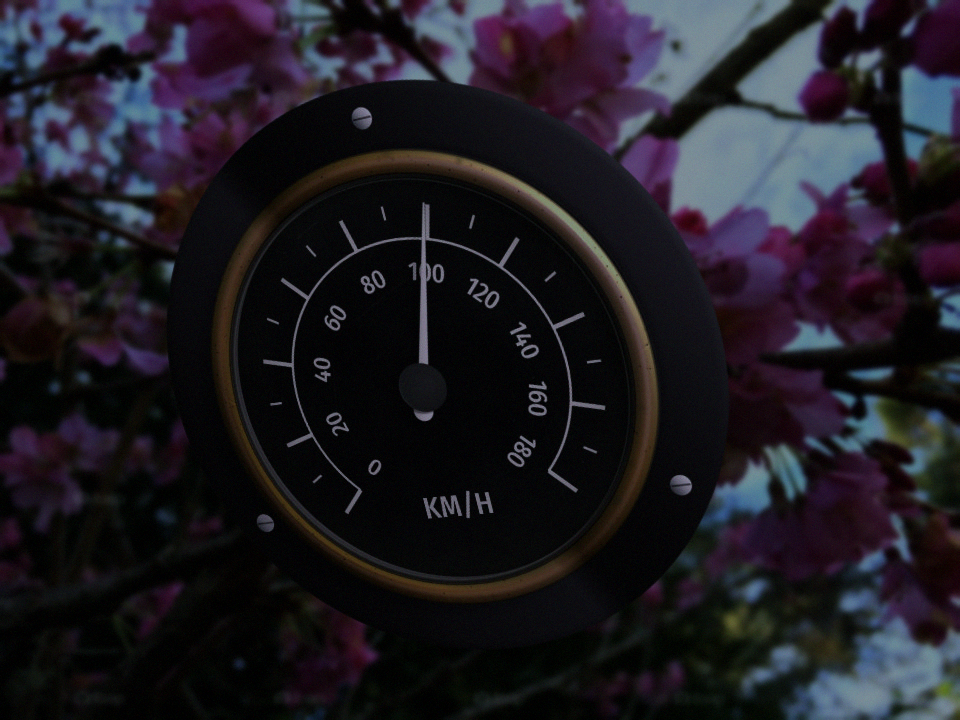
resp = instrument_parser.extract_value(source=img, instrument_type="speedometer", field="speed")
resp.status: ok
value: 100 km/h
